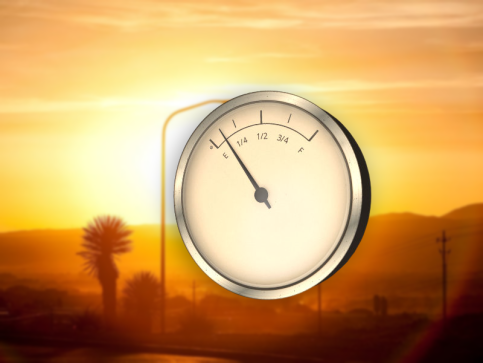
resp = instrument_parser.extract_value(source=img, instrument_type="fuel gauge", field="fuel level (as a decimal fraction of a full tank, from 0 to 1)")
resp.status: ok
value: 0.125
